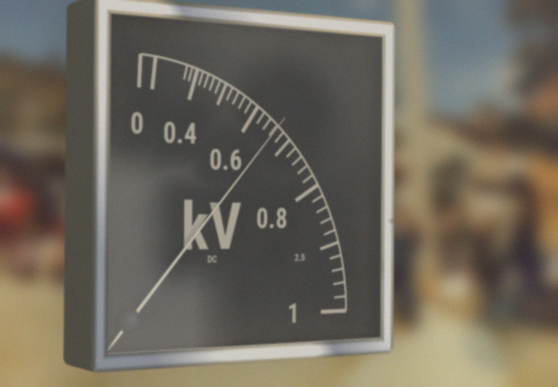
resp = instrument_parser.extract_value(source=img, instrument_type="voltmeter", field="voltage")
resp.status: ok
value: 0.66 kV
